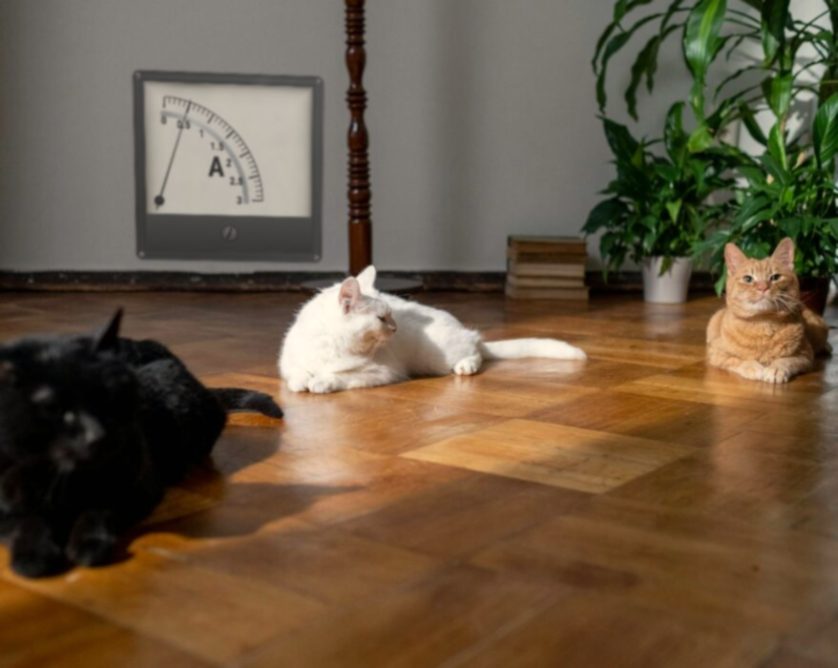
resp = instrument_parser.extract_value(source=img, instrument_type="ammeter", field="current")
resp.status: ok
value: 0.5 A
